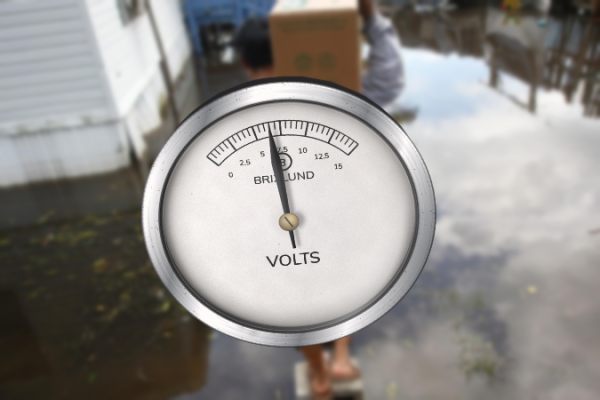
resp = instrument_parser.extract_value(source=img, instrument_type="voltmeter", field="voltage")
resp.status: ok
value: 6.5 V
